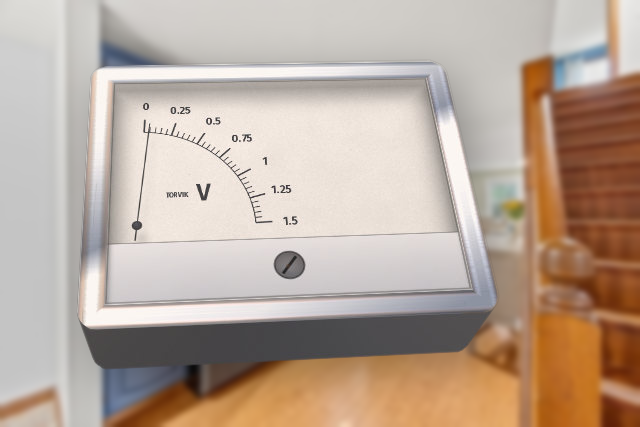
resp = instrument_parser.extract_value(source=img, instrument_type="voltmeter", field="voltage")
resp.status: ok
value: 0.05 V
